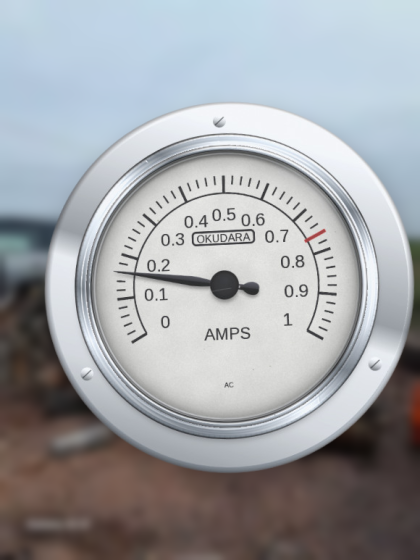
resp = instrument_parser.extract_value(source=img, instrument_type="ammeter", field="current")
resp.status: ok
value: 0.16 A
